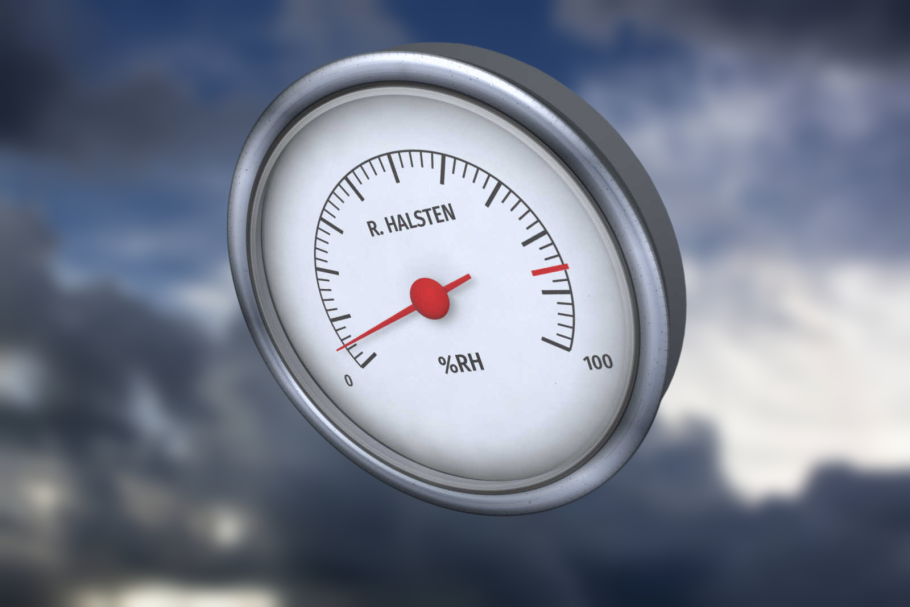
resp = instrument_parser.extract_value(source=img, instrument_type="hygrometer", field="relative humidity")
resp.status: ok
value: 5 %
